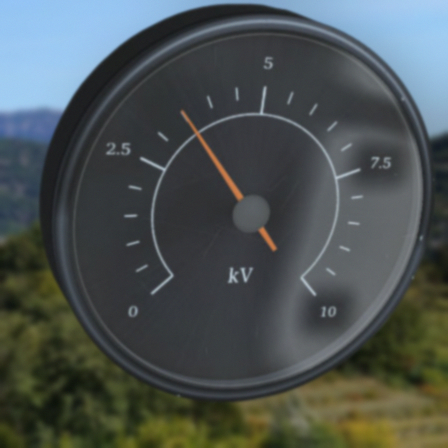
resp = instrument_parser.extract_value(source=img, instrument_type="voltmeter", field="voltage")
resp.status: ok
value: 3.5 kV
